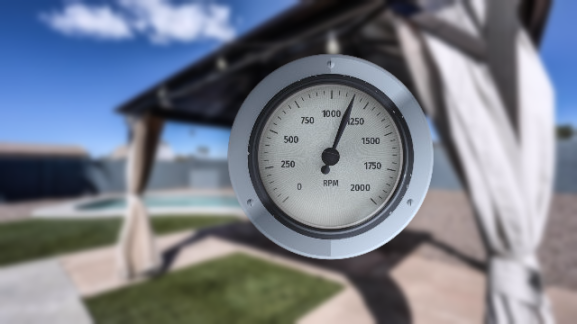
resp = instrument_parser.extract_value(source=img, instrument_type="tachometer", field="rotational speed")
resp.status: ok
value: 1150 rpm
